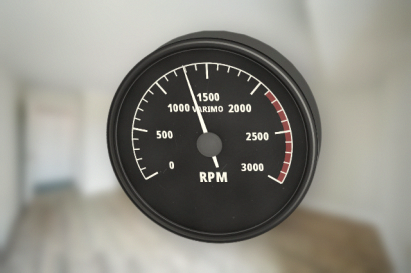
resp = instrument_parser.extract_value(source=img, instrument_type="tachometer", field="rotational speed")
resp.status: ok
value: 1300 rpm
